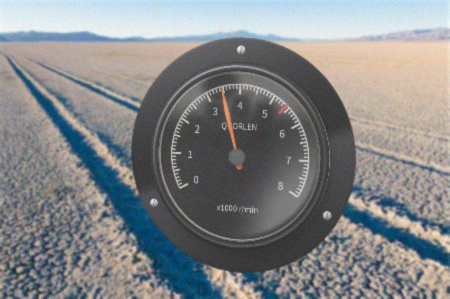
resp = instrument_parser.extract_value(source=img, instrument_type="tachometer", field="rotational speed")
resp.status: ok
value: 3500 rpm
